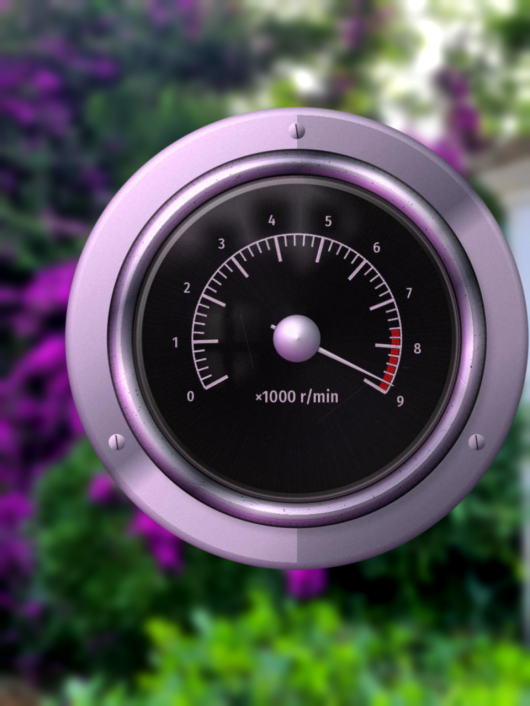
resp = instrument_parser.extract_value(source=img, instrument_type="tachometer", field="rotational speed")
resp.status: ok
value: 8800 rpm
